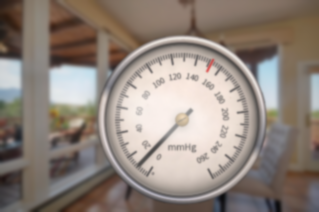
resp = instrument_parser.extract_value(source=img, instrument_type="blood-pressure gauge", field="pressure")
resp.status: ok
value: 10 mmHg
